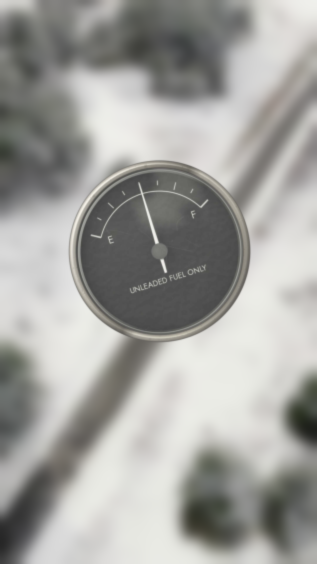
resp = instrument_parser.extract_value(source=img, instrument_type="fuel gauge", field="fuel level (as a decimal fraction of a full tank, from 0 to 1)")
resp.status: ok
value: 0.5
